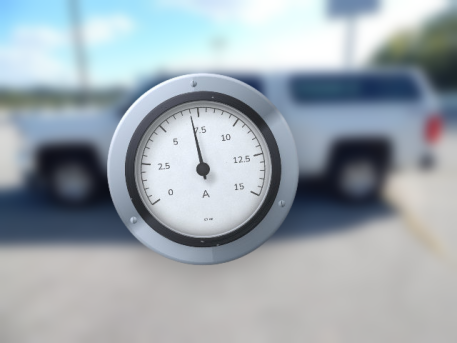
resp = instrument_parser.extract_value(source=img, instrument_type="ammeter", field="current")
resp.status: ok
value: 7 A
